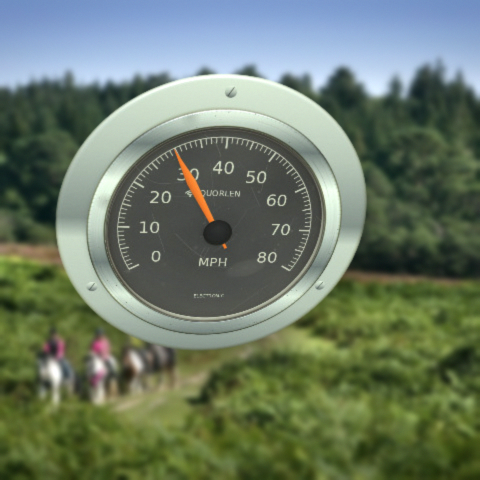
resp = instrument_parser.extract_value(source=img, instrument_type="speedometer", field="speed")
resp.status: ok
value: 30 mph
